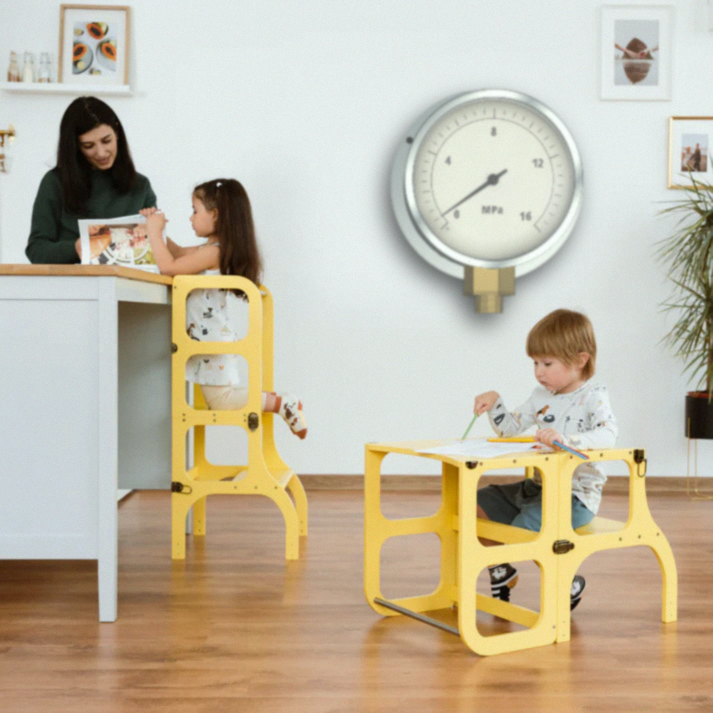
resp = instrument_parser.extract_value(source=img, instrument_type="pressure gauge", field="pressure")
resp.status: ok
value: 0.5 MPa
